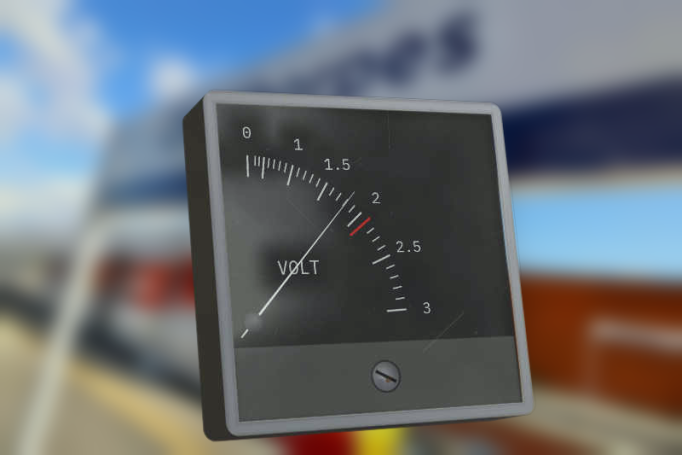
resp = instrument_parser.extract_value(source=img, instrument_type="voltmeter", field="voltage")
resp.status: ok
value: 1.8 V
